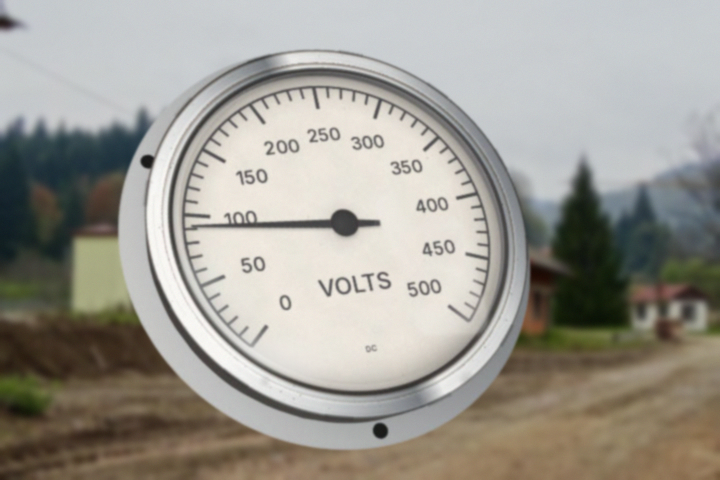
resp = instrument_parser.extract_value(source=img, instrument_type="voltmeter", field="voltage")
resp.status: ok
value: 90 V
